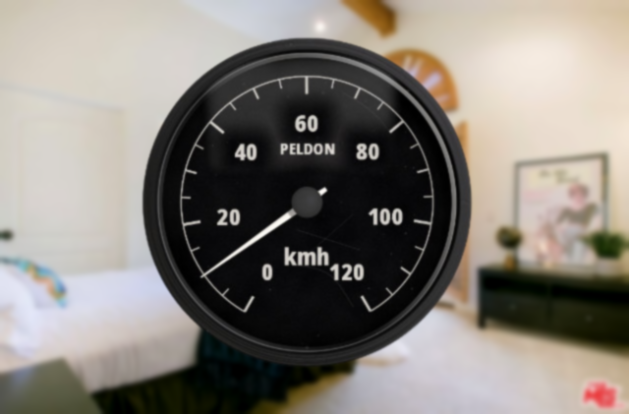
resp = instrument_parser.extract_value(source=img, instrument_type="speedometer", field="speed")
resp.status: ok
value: 10 km/h
